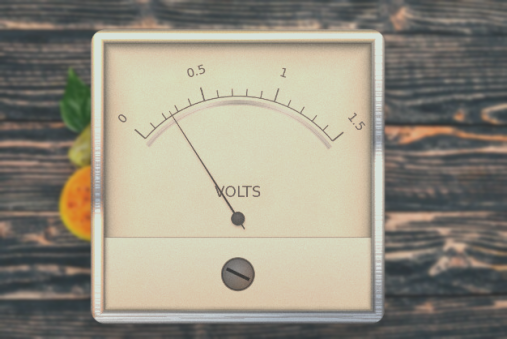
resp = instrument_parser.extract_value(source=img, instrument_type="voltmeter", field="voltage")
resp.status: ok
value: 0.25 V
